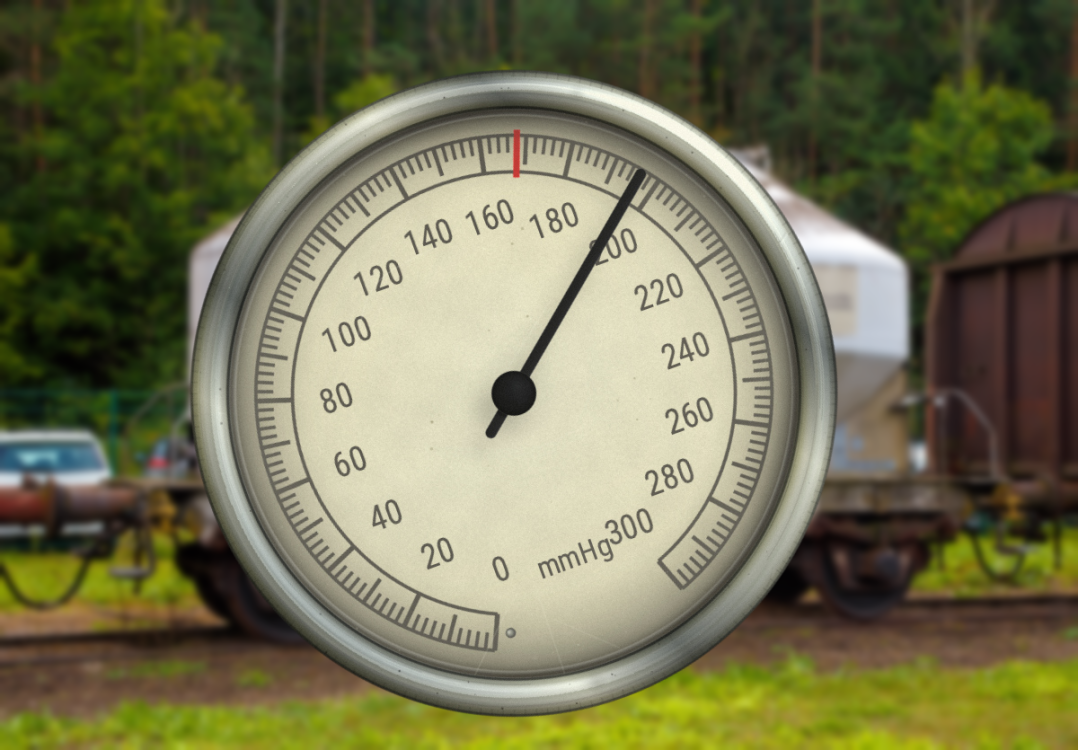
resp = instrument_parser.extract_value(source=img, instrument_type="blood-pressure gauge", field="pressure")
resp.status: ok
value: 196 mmHg
